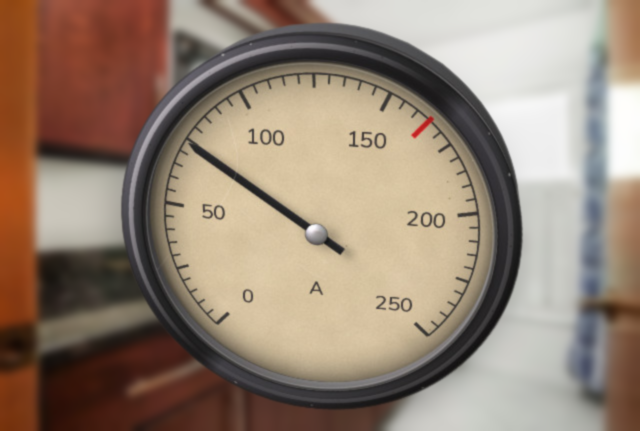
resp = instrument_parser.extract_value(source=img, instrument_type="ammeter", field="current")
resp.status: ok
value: 75 A
